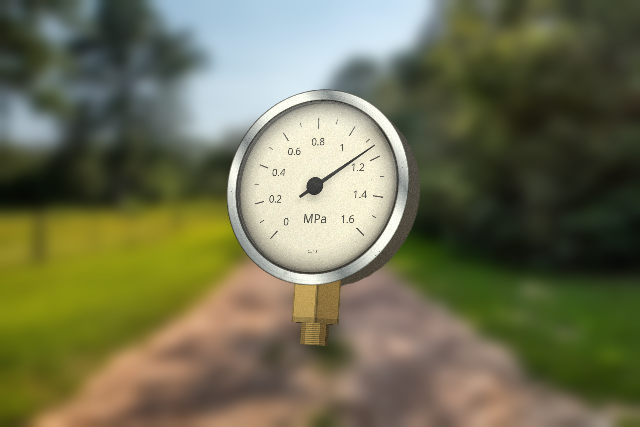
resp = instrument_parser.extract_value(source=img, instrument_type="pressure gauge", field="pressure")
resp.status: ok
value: 1.15 MPa
